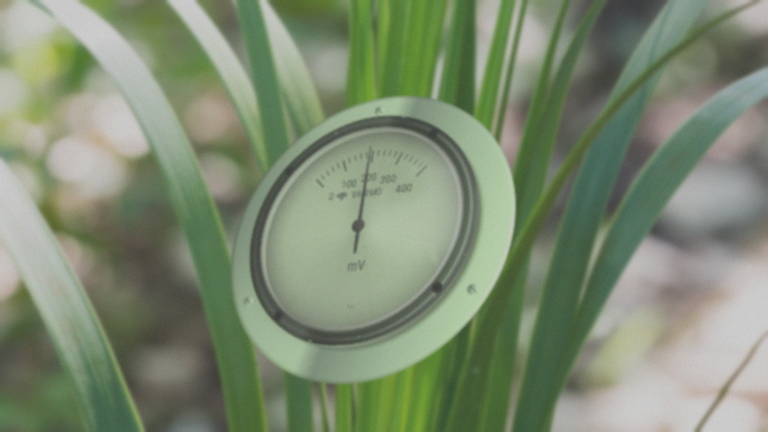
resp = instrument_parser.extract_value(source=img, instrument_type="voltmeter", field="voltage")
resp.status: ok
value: 200 mV
